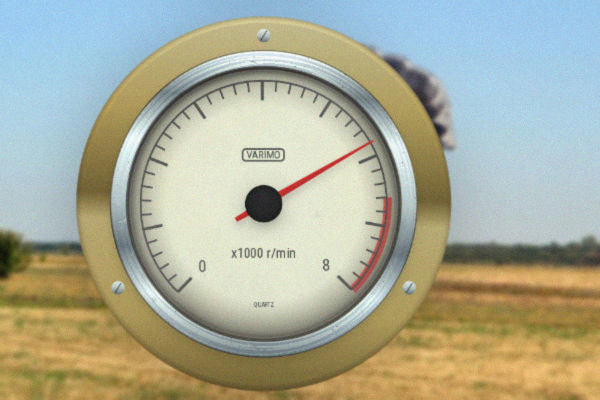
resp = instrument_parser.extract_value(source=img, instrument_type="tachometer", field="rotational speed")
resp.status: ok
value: 5800 rpm
